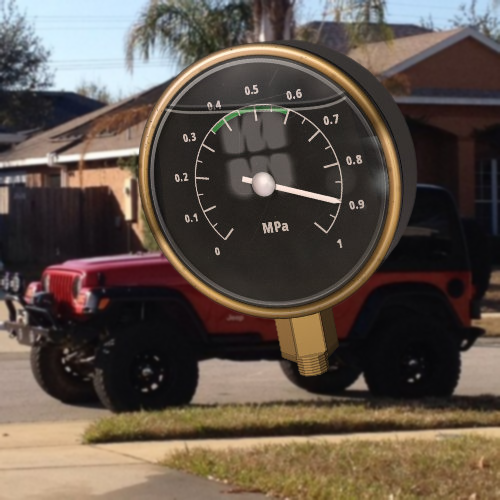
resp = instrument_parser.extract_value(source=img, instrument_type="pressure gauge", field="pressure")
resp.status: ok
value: 0.9 MPa
